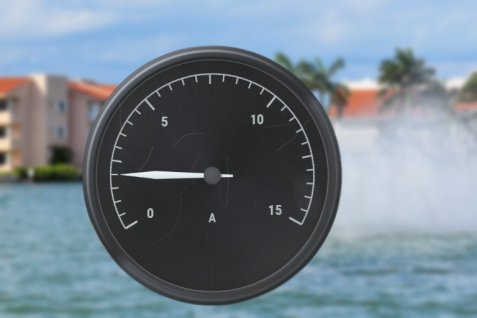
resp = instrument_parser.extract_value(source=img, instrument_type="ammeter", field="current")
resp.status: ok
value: 2 A
